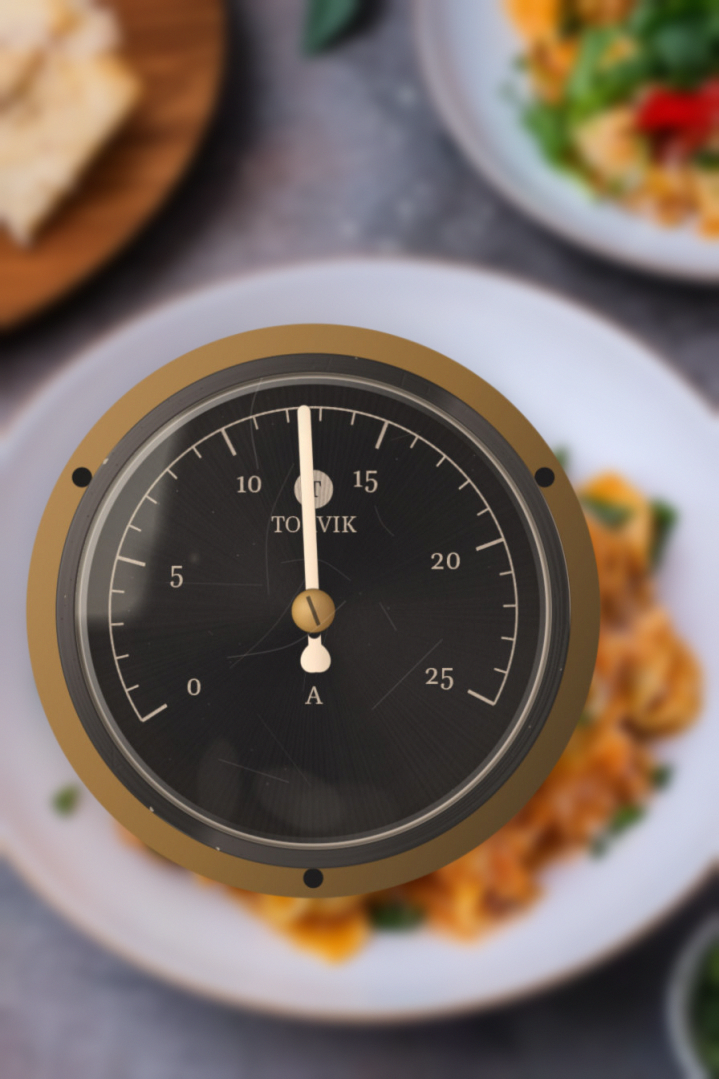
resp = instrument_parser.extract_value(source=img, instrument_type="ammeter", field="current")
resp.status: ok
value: 12.5 A
